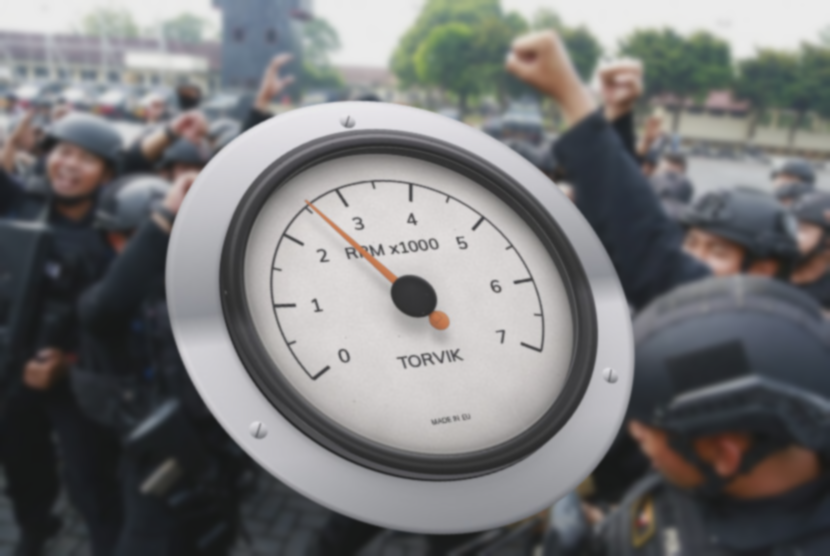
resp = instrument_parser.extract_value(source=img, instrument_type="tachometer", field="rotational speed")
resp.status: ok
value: 2500 rpm
